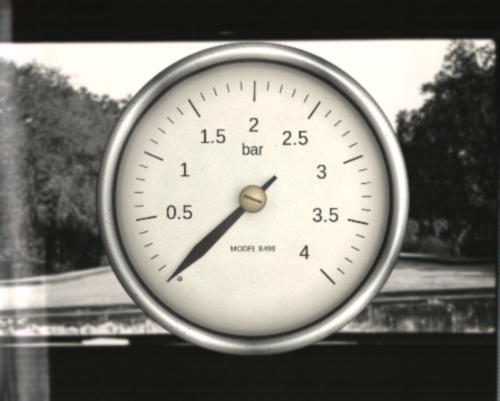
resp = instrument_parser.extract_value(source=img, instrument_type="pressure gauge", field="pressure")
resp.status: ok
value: 0 bar
